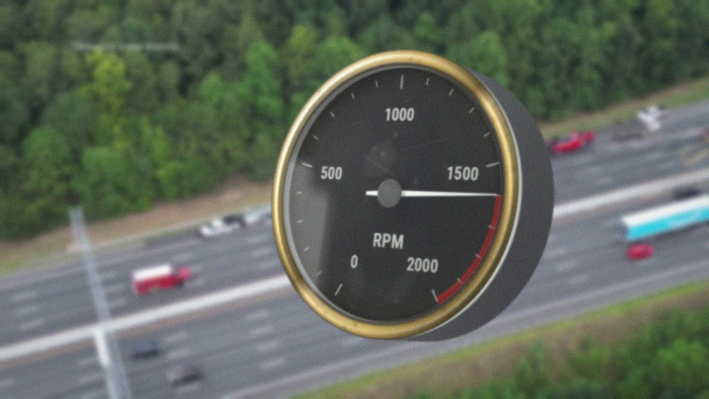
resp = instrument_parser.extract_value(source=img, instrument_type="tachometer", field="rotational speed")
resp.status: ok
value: 1600 rpm
